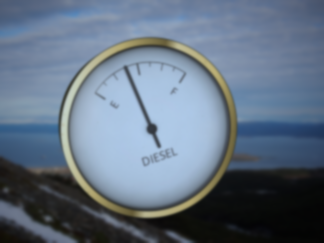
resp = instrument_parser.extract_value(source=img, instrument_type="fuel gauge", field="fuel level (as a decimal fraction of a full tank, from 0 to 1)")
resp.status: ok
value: 0.375
